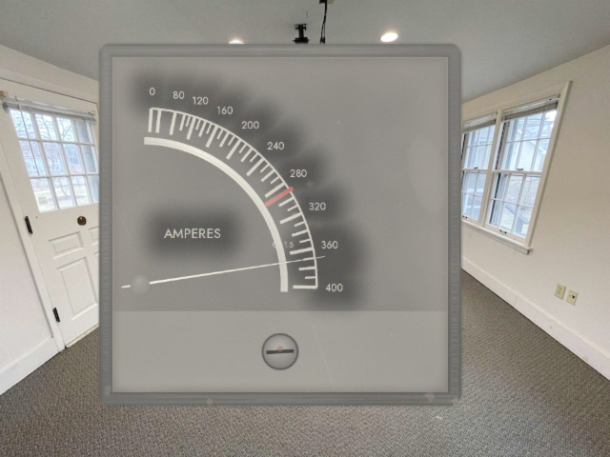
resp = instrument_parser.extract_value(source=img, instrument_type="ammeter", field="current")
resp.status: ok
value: 370 A
